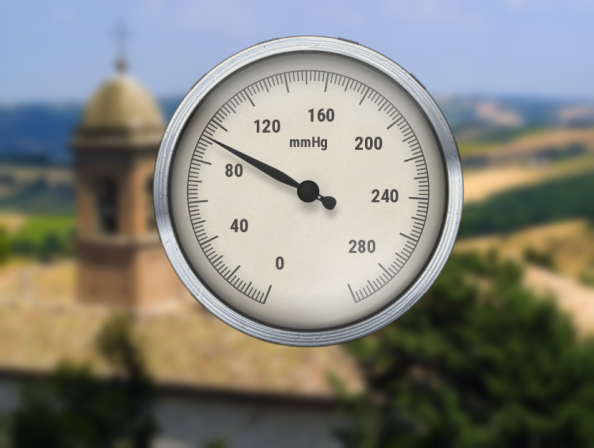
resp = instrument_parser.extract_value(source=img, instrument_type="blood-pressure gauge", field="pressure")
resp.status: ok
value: 92 mmHg
